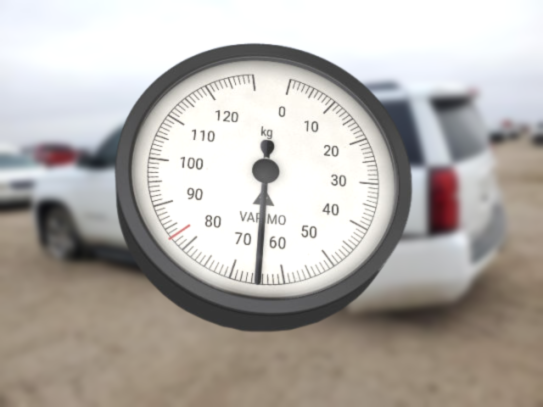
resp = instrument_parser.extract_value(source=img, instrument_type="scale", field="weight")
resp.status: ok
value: 65 kg
